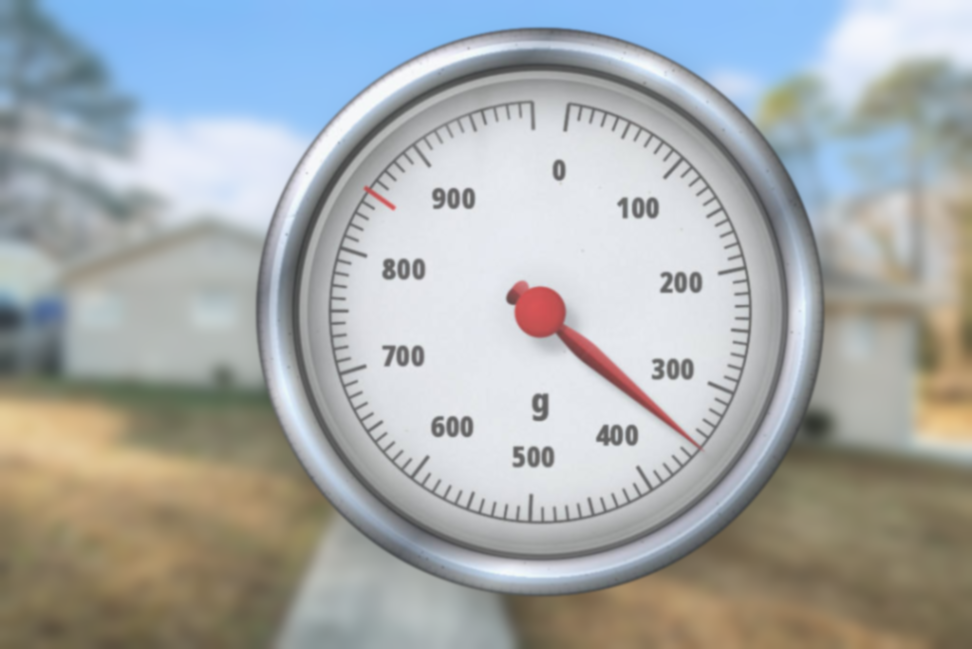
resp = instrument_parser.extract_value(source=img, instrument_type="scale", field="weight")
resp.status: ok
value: 350 g
